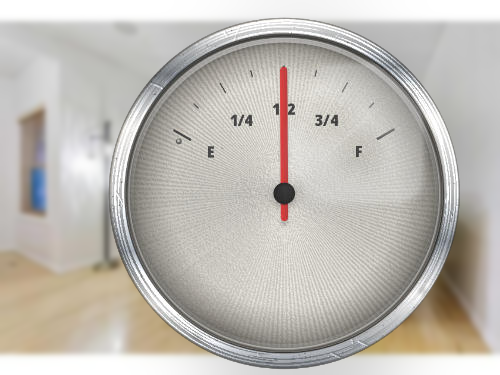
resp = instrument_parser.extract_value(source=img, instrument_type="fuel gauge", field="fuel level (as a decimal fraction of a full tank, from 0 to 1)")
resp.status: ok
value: 0.5
